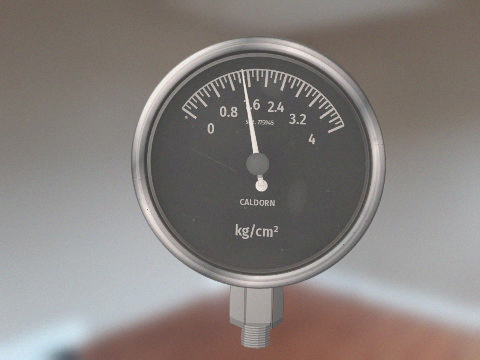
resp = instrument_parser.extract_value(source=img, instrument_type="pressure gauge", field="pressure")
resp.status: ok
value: 1.5 kg/cm²
